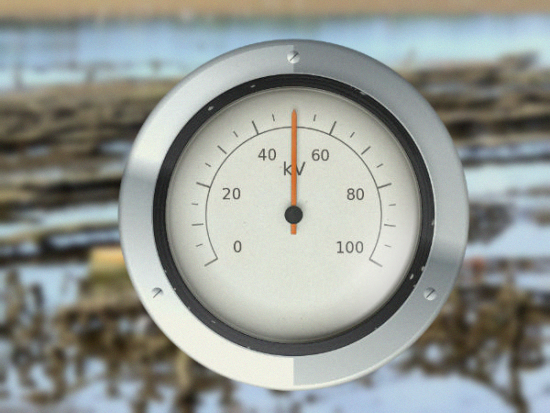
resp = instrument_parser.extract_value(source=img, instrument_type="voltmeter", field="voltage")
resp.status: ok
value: 50 kV
